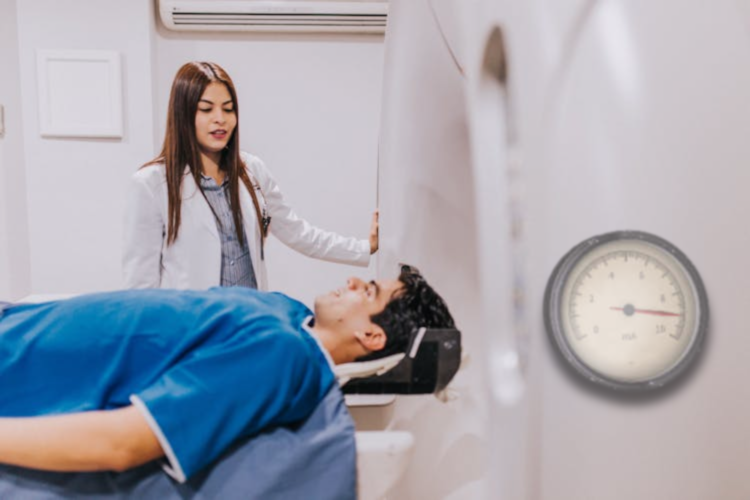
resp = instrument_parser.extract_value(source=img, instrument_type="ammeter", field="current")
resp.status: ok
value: 9 mA
